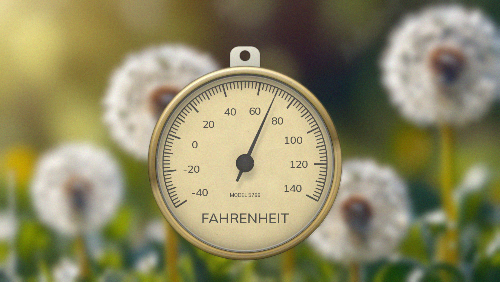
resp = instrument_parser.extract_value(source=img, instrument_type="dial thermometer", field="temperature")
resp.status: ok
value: 70 °F
